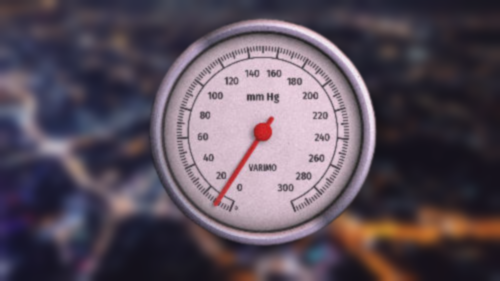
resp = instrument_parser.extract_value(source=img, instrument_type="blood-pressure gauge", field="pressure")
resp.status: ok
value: 10 mmHg
